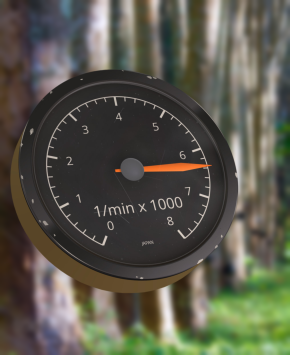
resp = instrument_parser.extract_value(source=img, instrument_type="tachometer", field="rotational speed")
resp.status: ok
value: 6400 rpm
